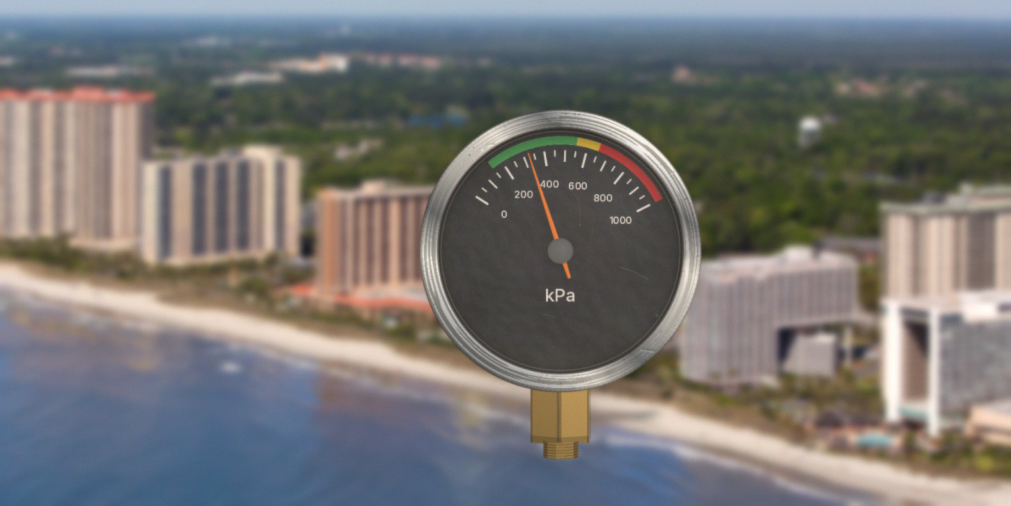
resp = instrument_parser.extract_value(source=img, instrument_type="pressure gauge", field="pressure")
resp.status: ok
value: 325 kPa
